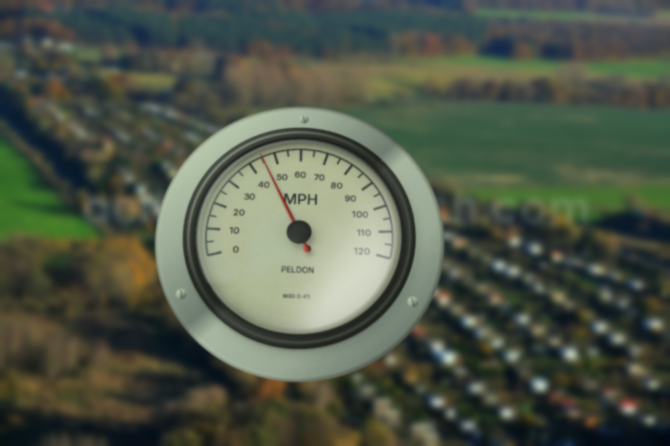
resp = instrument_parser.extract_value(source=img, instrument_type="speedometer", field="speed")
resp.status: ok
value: 45 mph
